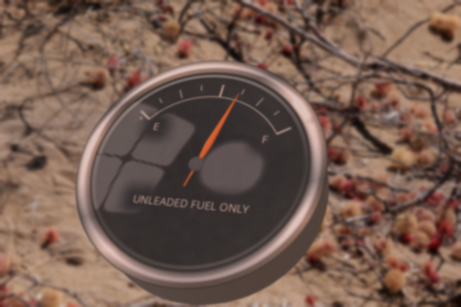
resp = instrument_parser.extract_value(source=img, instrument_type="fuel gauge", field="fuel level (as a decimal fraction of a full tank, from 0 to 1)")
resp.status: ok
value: 0.625
